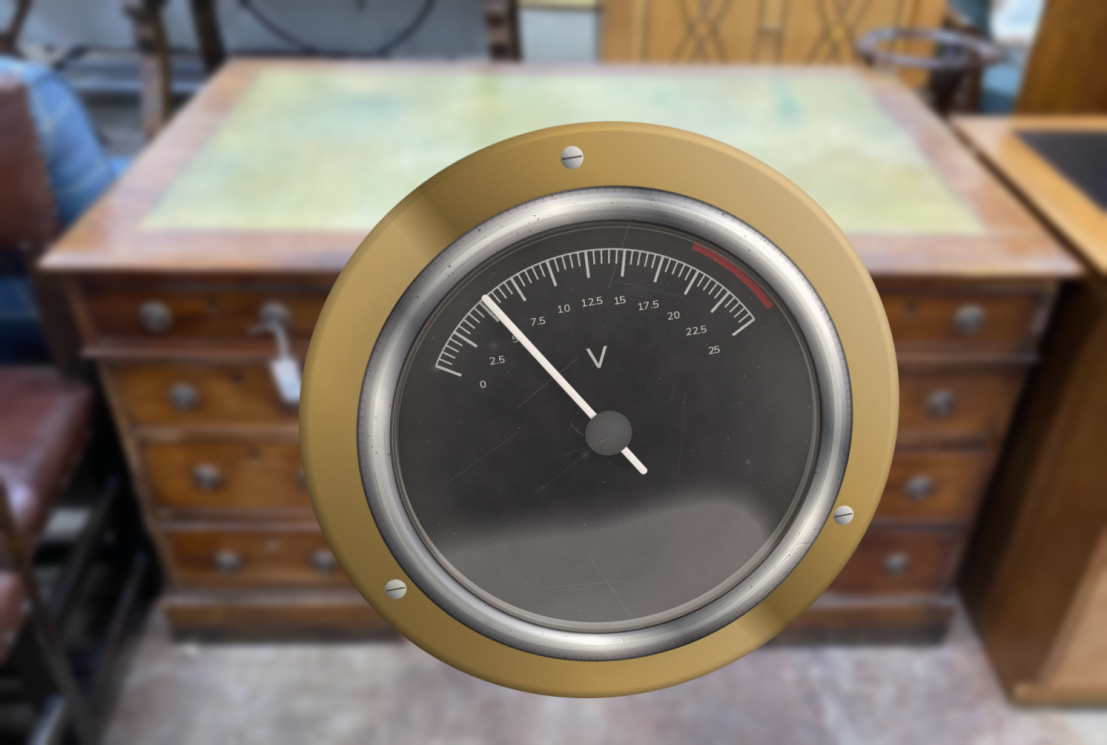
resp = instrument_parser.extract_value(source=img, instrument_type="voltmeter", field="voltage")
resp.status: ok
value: 5.5 V
